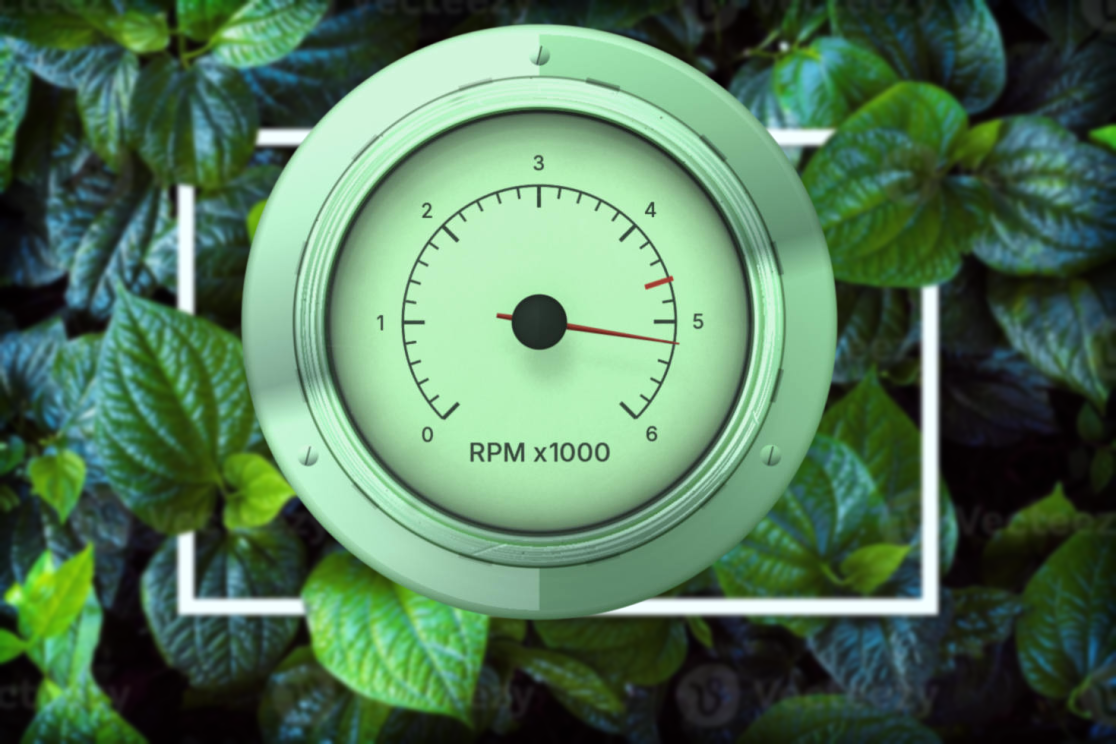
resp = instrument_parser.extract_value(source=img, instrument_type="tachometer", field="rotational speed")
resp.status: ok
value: 5200 rpm
